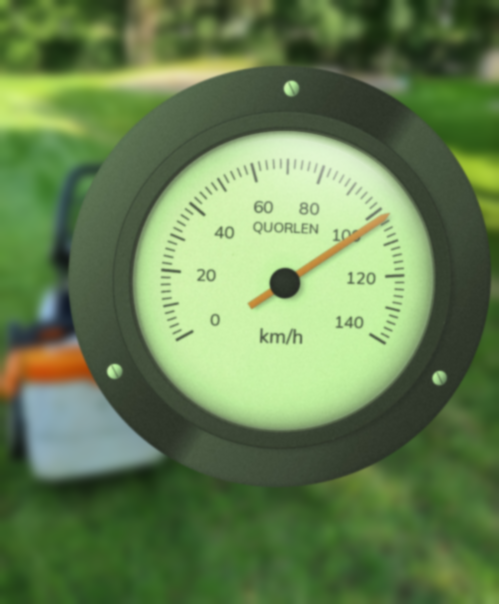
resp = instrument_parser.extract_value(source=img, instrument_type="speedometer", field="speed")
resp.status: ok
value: 102 km/h
